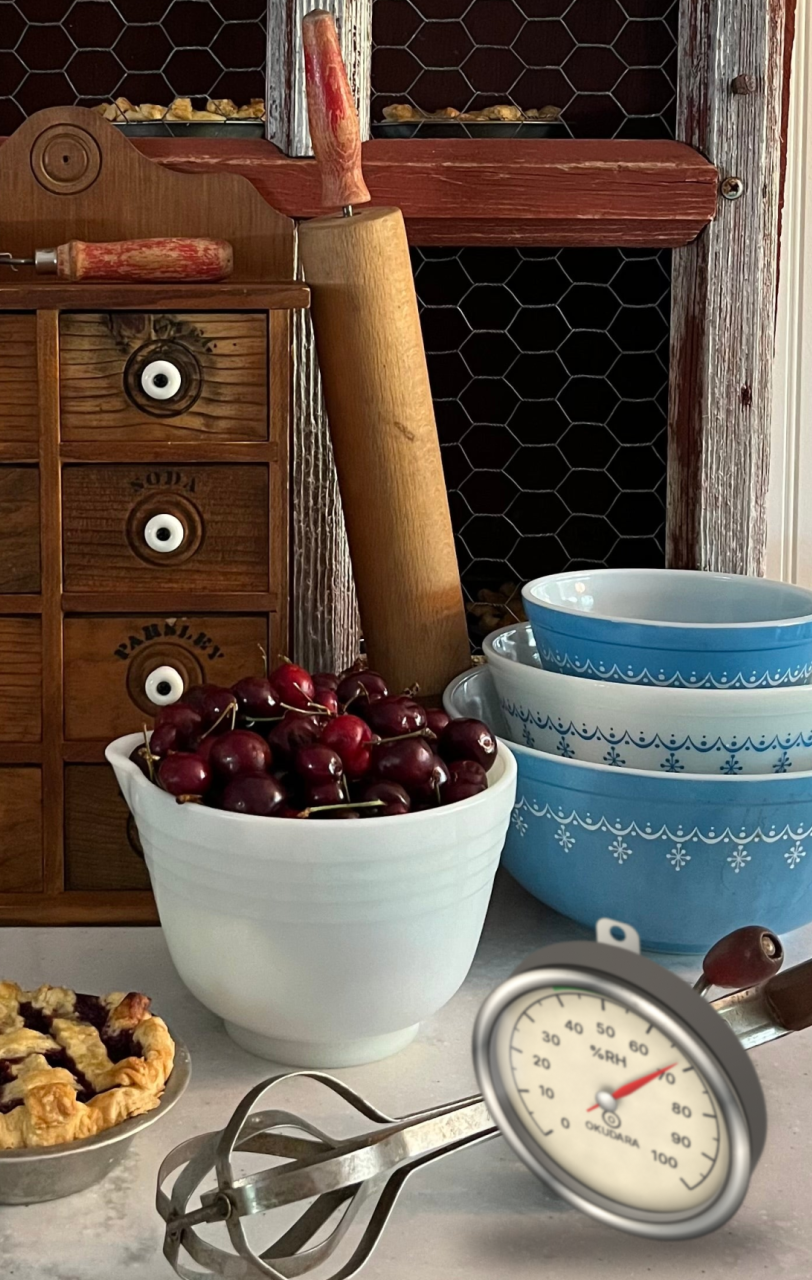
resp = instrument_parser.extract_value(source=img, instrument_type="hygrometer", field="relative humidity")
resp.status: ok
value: 67.5 %
